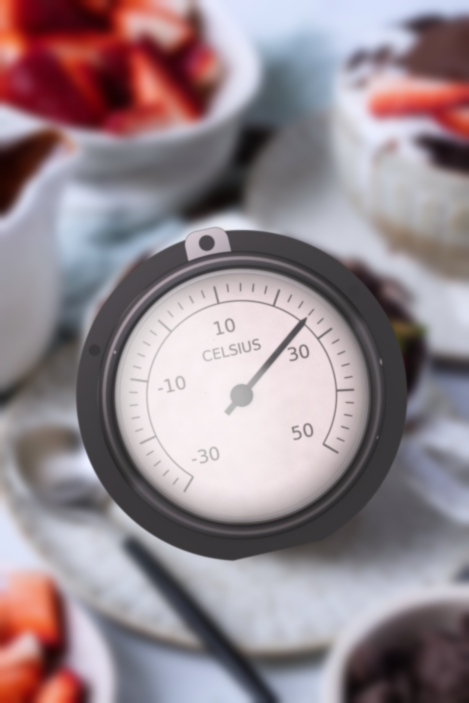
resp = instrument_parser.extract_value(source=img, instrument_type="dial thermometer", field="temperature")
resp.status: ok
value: 26 °C
